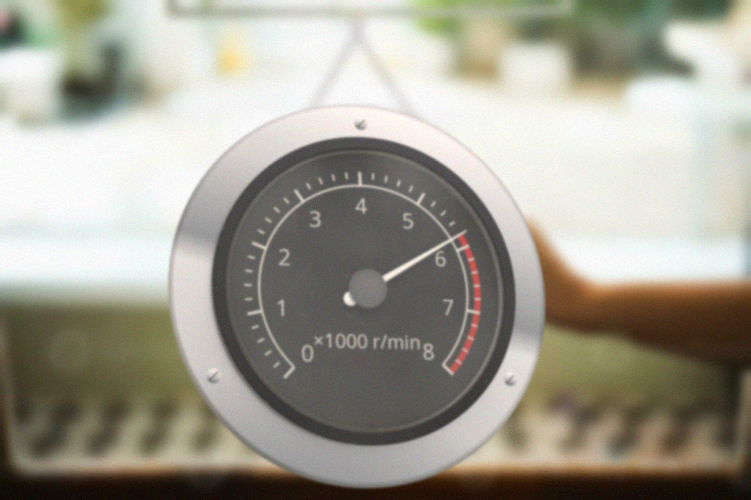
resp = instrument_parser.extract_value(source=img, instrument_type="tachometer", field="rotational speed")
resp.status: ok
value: 5800 rpm
